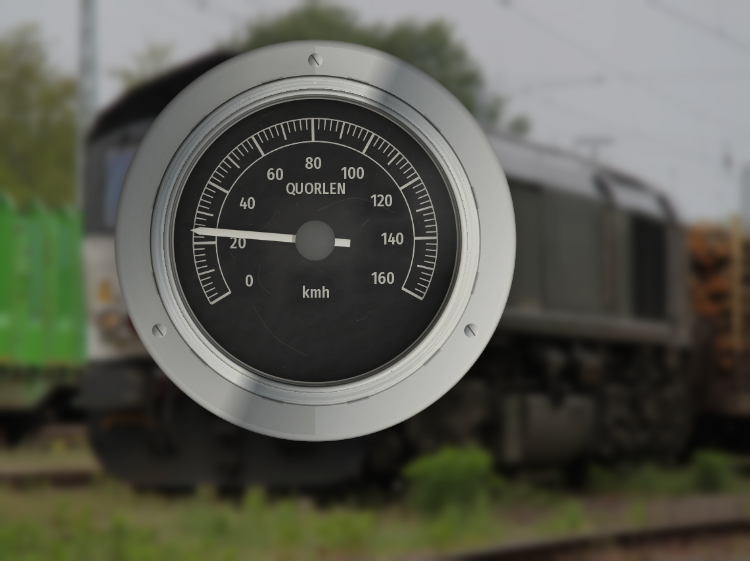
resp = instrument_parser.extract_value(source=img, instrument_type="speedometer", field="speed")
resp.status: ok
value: 24 km/h
